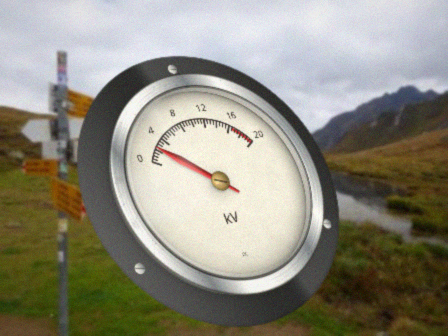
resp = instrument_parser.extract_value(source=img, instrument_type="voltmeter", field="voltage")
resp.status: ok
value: 2 kV
